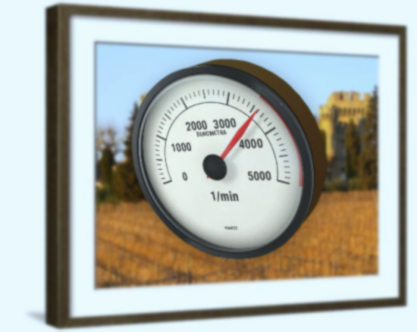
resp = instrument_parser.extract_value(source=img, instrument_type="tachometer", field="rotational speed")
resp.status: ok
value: 3600 rpm
